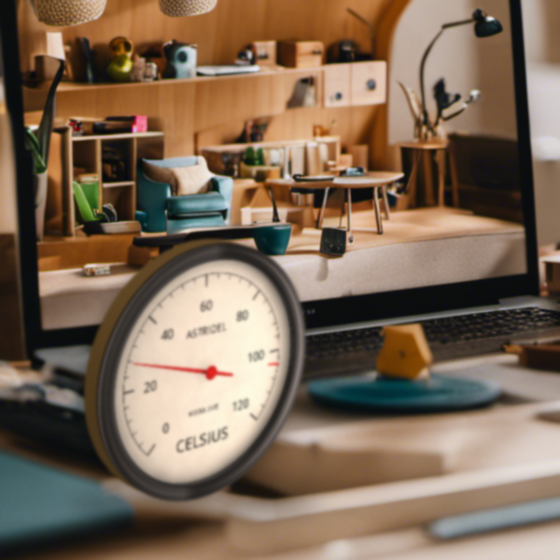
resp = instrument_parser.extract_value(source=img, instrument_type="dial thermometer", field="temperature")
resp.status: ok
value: 28 °C
